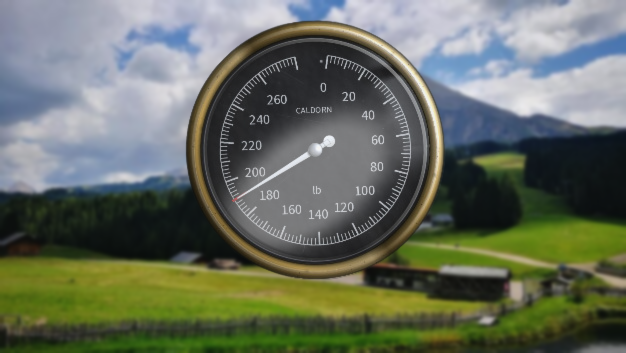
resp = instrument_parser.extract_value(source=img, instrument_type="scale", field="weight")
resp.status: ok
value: 190 lb
